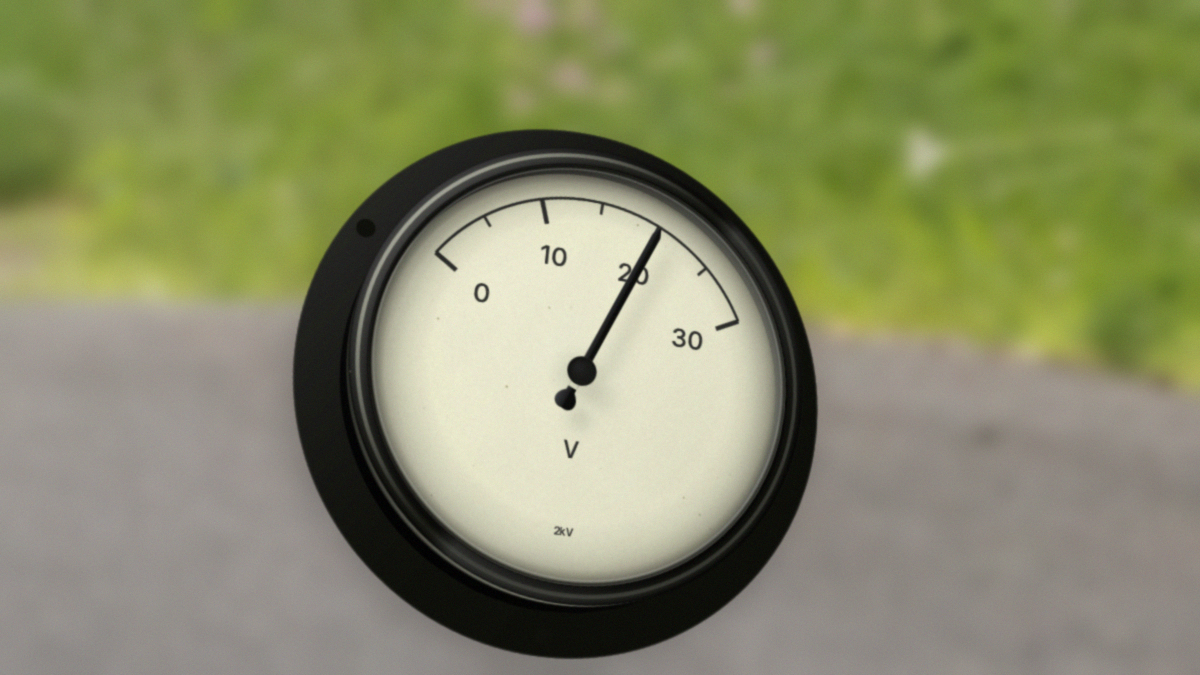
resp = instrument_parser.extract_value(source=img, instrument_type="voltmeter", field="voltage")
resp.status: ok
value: 20 V
